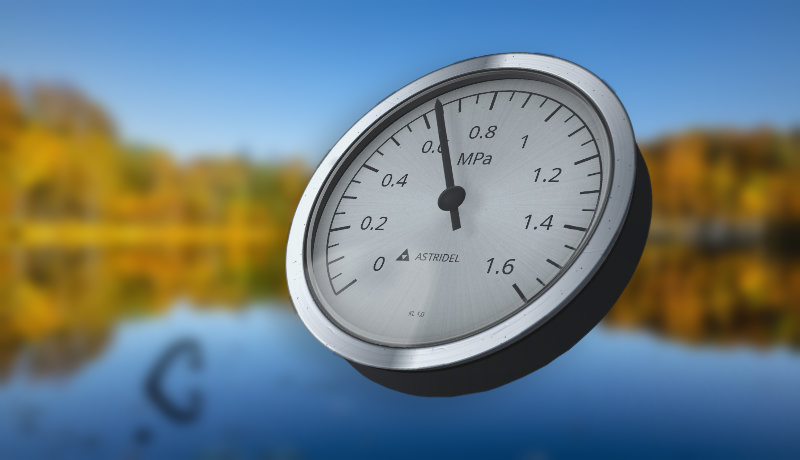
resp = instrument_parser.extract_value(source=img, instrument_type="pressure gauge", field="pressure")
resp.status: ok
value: 0.65 MPa
